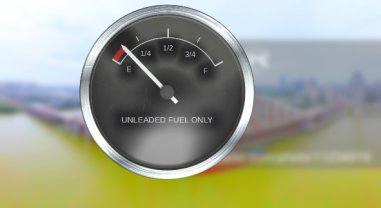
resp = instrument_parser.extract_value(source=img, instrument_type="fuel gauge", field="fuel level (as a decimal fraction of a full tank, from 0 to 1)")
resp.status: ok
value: 0.125
